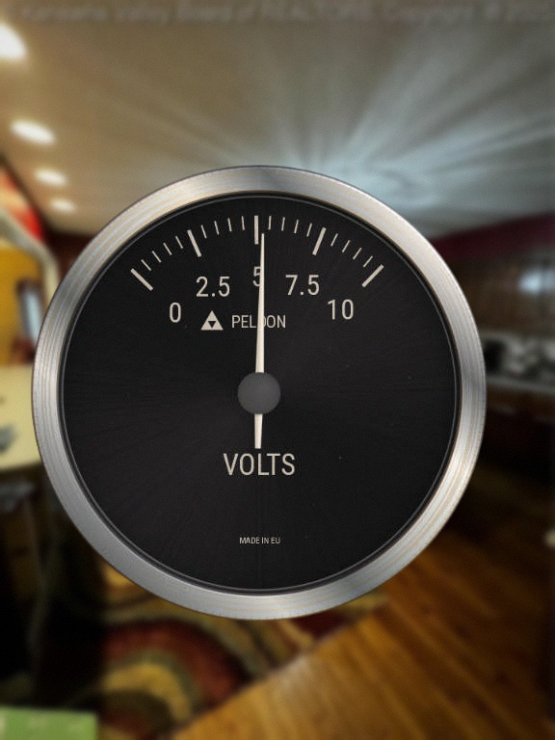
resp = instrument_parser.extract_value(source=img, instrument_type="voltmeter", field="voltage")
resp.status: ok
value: 5.25 V
